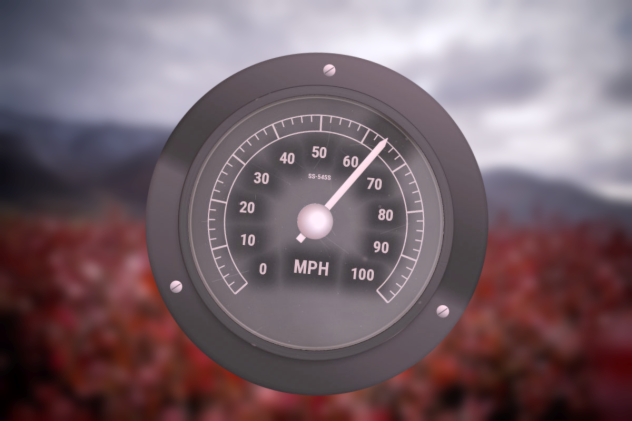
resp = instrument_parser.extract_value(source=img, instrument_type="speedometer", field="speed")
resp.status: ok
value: 64 mph
